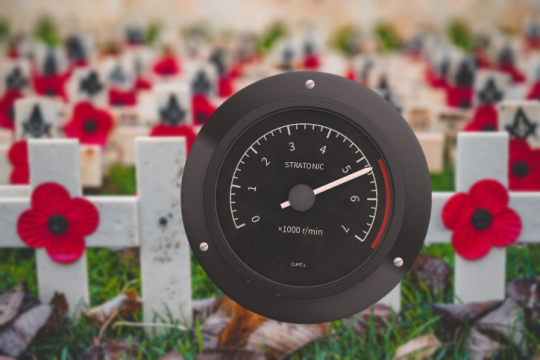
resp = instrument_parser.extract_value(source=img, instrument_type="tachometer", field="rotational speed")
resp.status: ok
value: 5300 rpm
